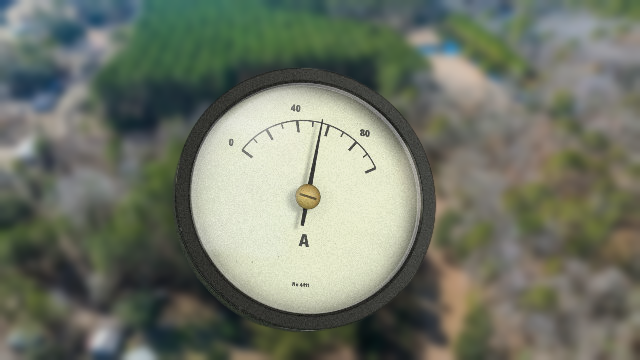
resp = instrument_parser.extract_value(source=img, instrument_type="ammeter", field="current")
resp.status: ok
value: 55 A
